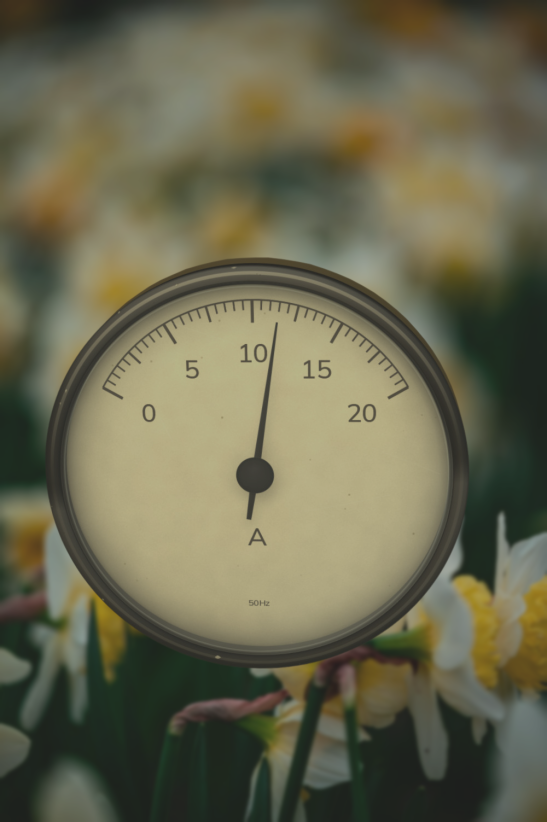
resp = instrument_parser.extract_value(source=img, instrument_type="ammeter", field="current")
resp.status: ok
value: 11.5 A
